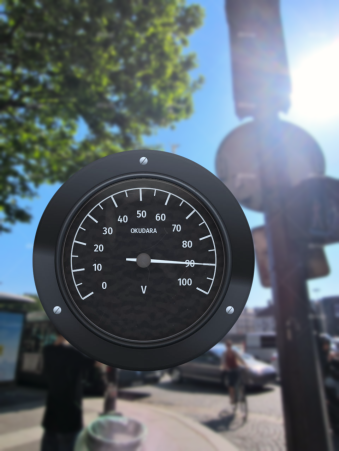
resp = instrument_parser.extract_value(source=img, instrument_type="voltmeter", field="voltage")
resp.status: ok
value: 90 V
